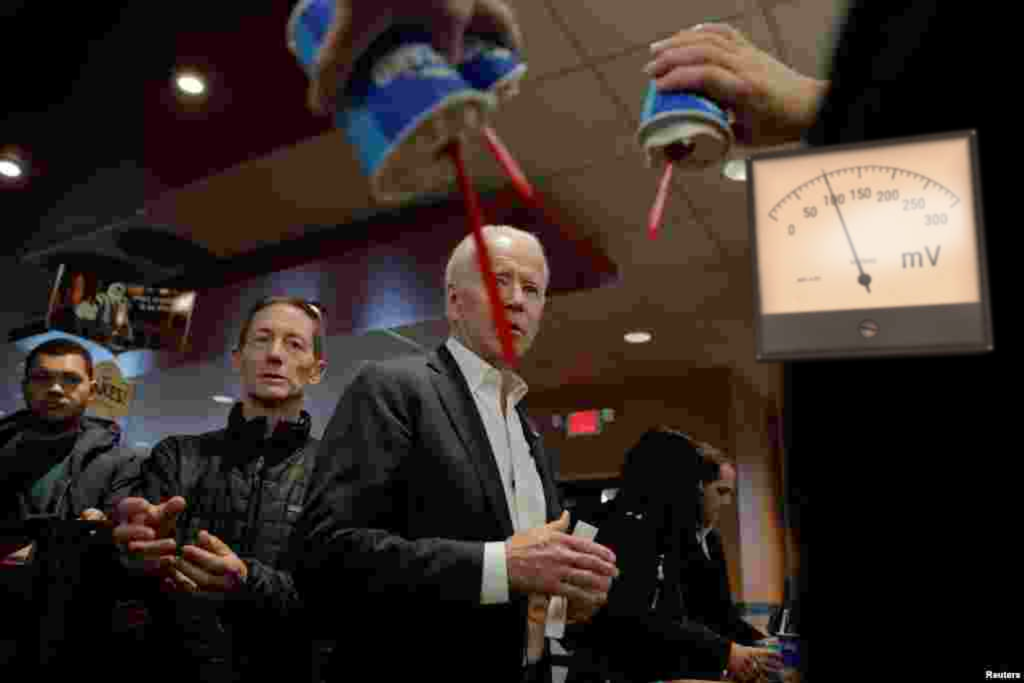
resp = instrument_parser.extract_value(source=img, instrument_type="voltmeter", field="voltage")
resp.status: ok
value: 100 mV
